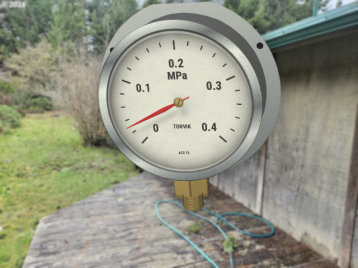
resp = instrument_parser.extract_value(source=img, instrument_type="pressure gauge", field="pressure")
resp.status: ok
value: 0.03 MPa
